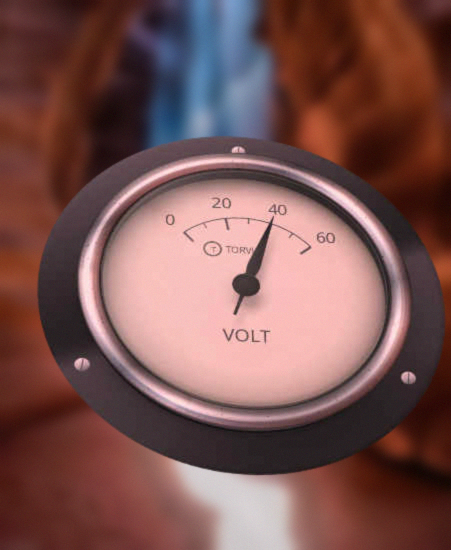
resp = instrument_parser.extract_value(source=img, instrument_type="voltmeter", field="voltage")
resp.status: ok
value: 40 V
